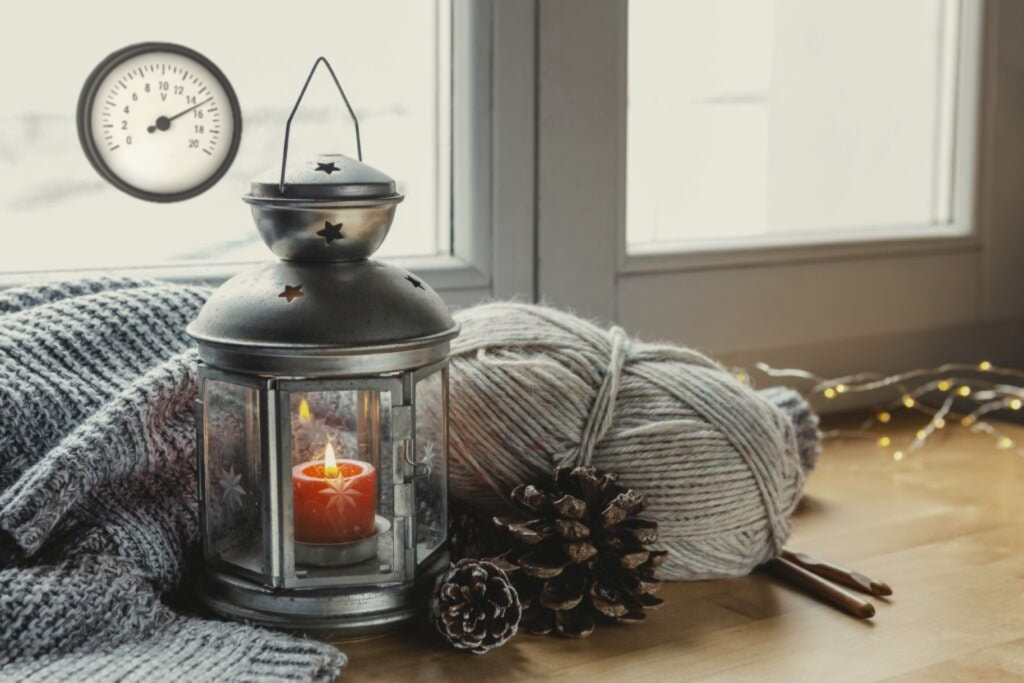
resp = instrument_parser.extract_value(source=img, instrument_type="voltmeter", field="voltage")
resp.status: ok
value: 15 V
